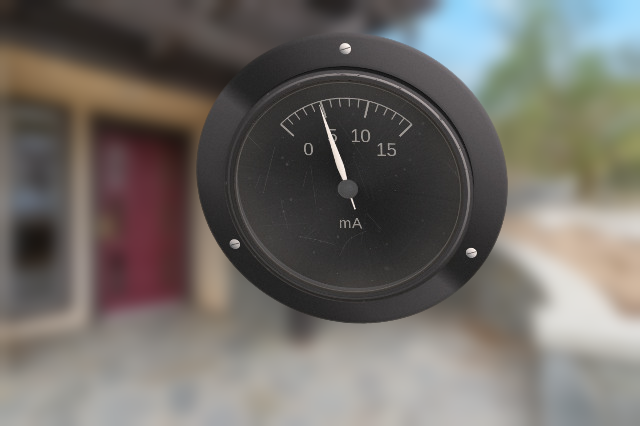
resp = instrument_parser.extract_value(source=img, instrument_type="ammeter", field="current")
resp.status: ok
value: 5 mA
